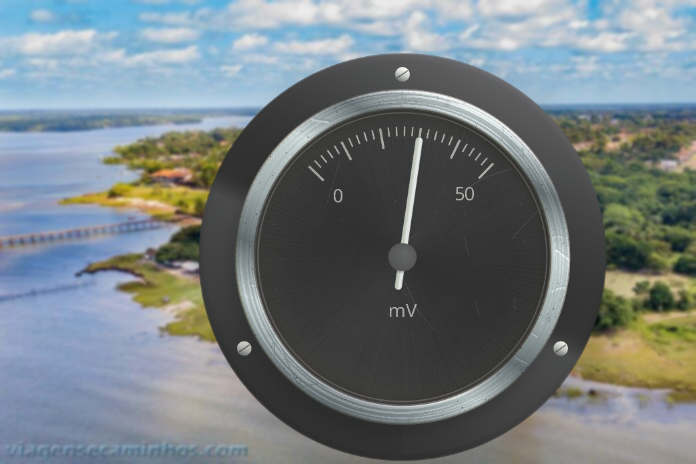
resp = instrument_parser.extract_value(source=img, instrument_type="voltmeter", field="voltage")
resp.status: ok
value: 30 mV
